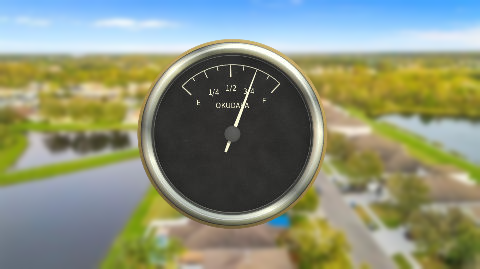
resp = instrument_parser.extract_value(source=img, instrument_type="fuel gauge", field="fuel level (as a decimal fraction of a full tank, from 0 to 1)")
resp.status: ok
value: 0.75
